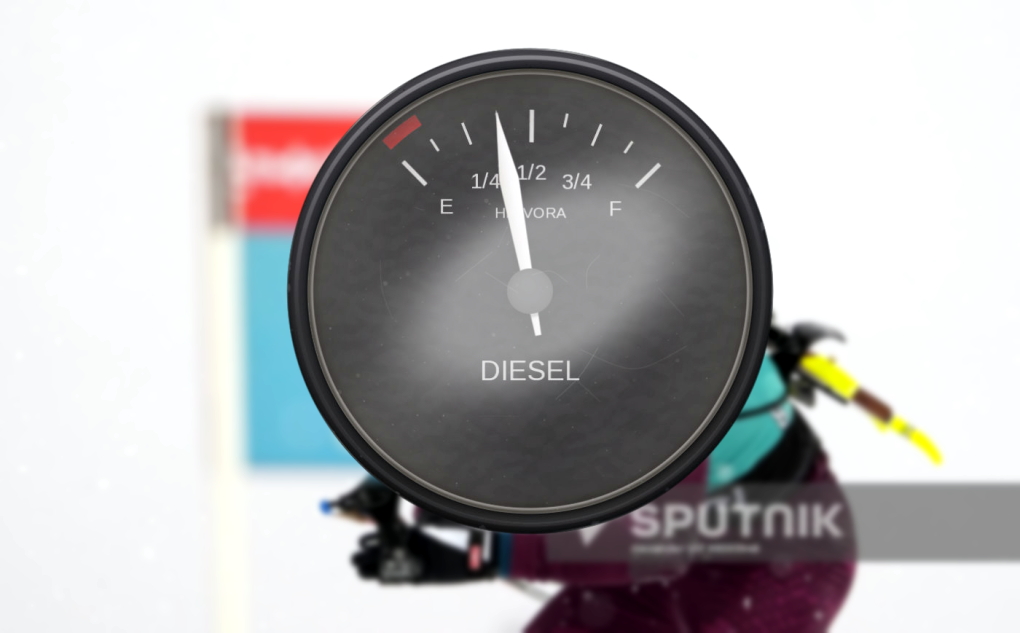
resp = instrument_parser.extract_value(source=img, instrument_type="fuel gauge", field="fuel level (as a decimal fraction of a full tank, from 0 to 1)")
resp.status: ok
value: 0.375
